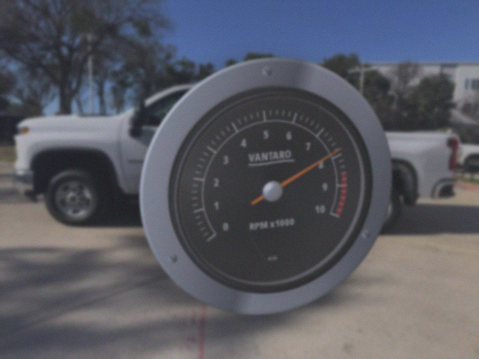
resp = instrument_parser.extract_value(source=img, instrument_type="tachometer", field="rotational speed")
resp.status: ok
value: 7800 rpm
